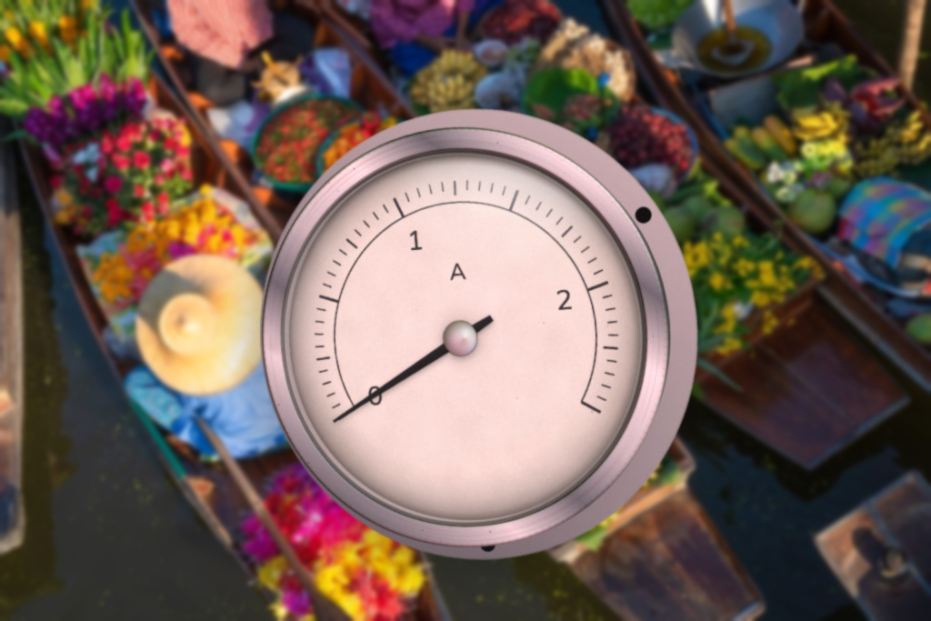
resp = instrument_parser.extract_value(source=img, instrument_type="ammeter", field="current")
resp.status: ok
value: 0 A
